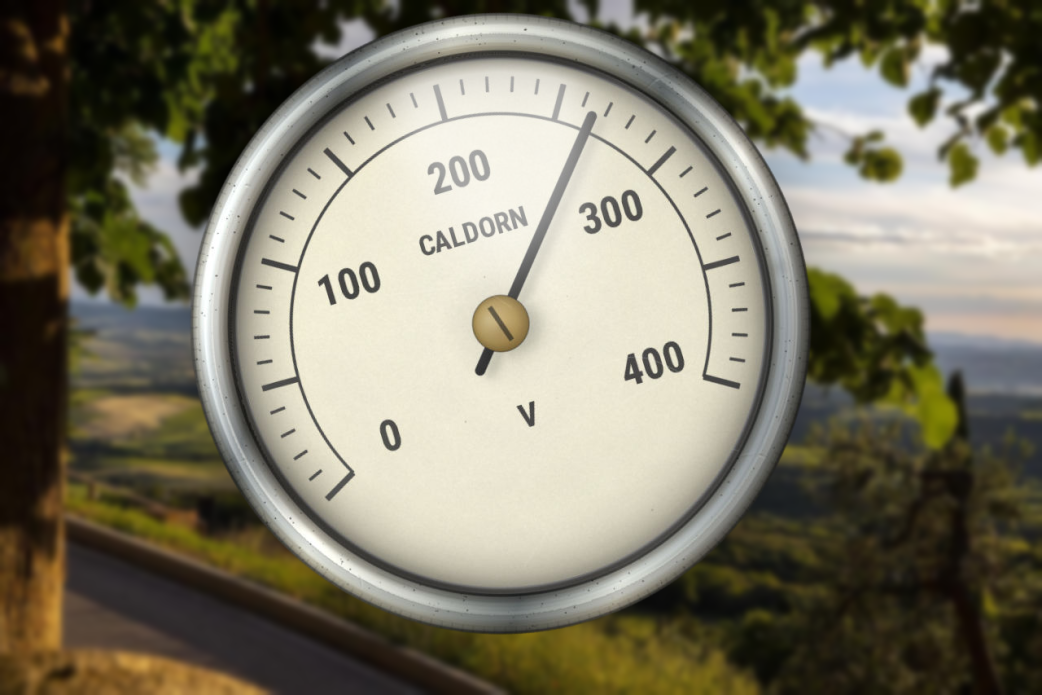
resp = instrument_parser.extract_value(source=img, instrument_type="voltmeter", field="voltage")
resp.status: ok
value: 265 V
